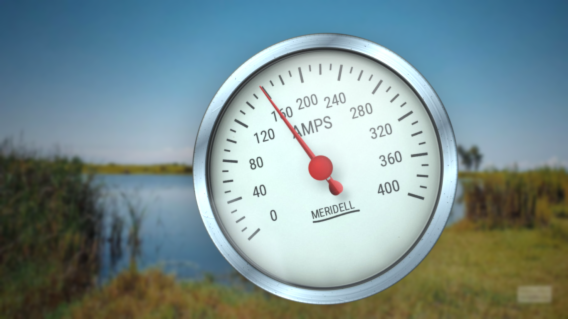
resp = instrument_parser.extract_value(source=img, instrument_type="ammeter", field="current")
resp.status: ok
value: 160 A
